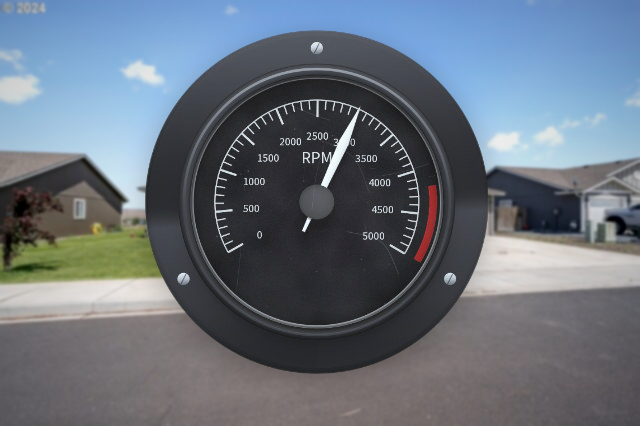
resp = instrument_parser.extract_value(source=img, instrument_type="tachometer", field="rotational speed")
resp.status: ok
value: 3000 rpm
